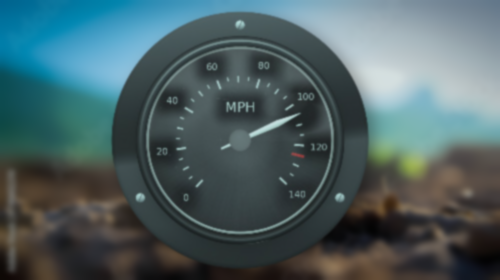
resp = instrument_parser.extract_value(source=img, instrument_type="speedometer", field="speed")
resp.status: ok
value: 105 mph
